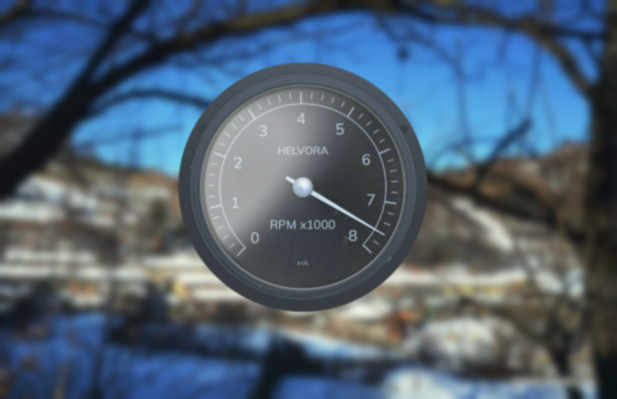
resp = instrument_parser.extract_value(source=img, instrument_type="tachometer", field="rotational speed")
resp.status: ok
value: 7600 rpm
